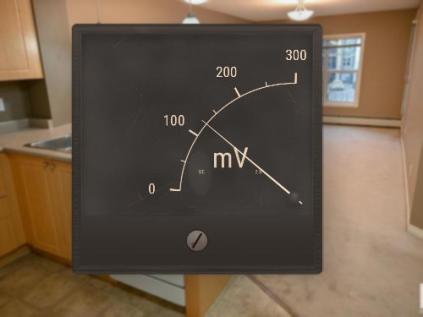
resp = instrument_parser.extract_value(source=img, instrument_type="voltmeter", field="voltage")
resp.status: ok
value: 125 mV
